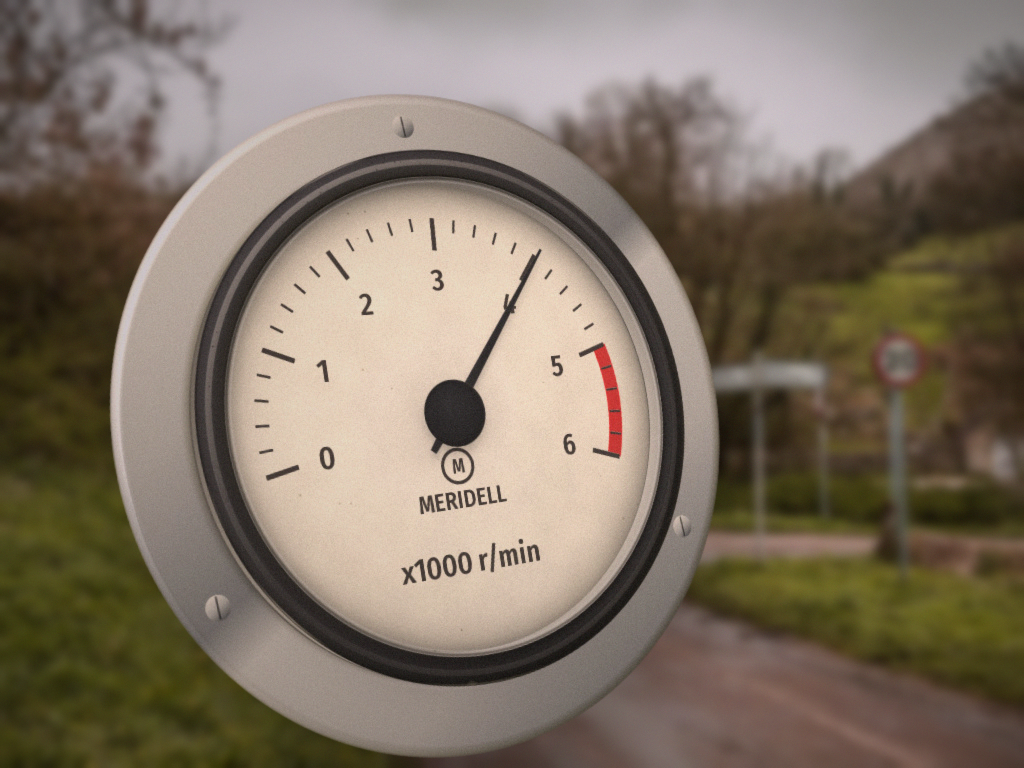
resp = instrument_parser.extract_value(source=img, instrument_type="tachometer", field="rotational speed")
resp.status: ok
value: 4000 rpm
